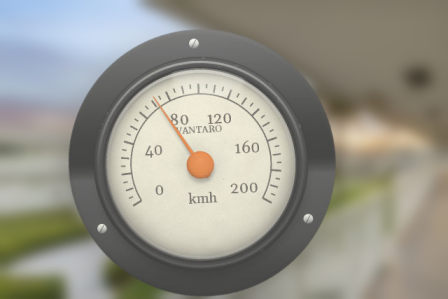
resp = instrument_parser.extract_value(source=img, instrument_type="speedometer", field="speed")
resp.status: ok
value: 72.5 km/h
